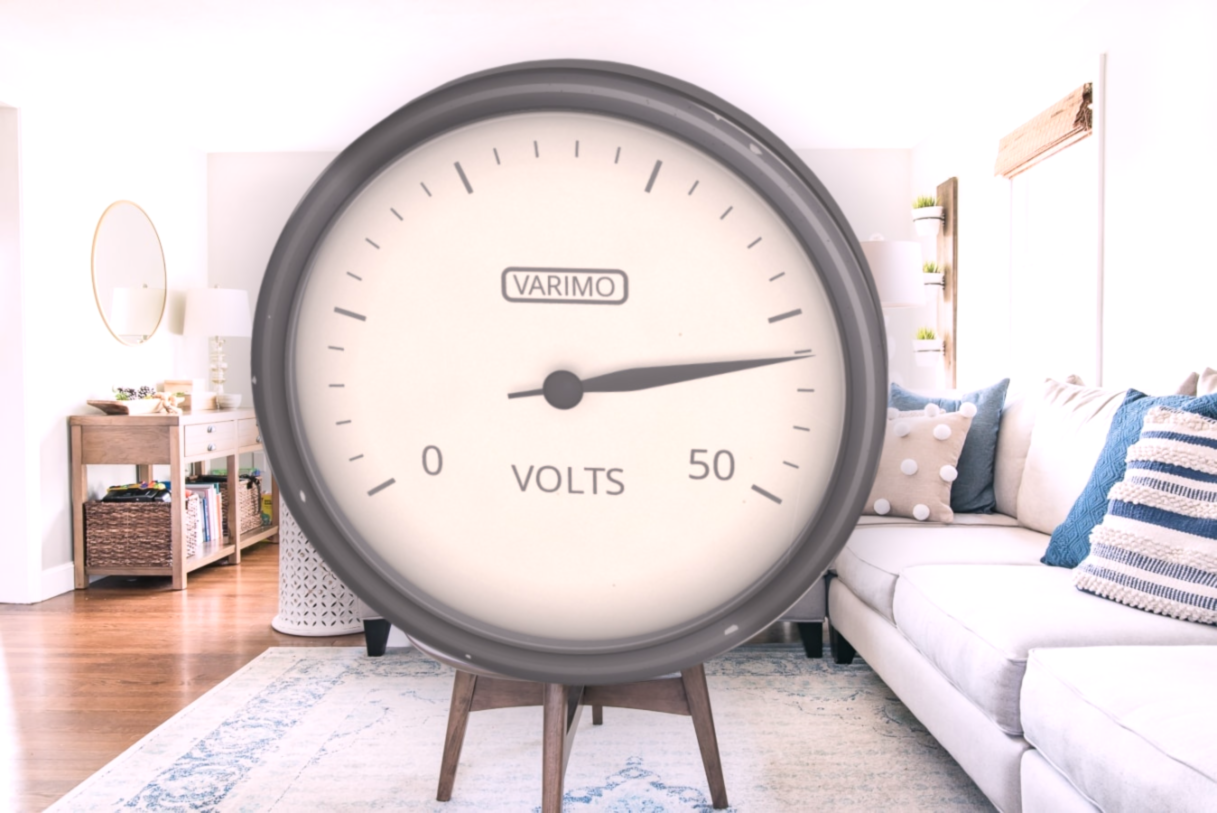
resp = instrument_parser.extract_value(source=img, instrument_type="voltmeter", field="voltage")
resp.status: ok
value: 42 V
